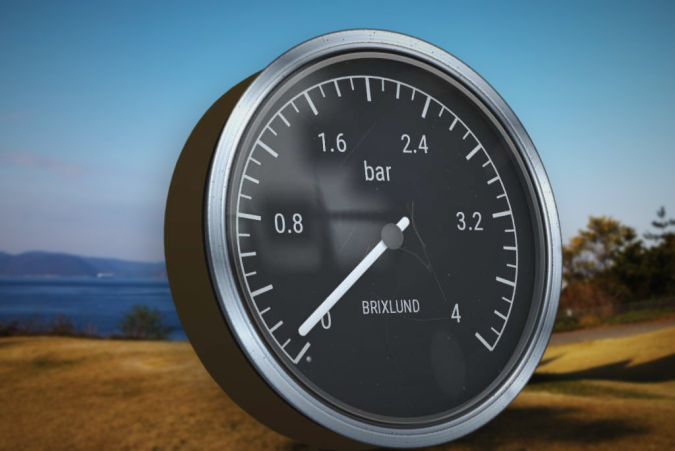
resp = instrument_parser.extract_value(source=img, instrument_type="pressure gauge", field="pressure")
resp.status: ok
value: 0.1 bar
